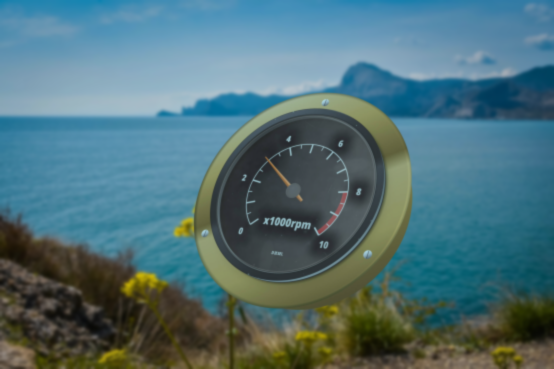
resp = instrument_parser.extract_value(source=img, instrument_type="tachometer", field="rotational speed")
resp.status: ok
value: 3000 rpm
